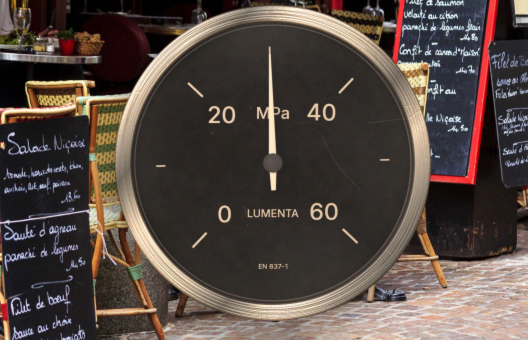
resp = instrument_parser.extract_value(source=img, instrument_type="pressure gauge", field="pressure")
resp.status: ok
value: 30 MPa
